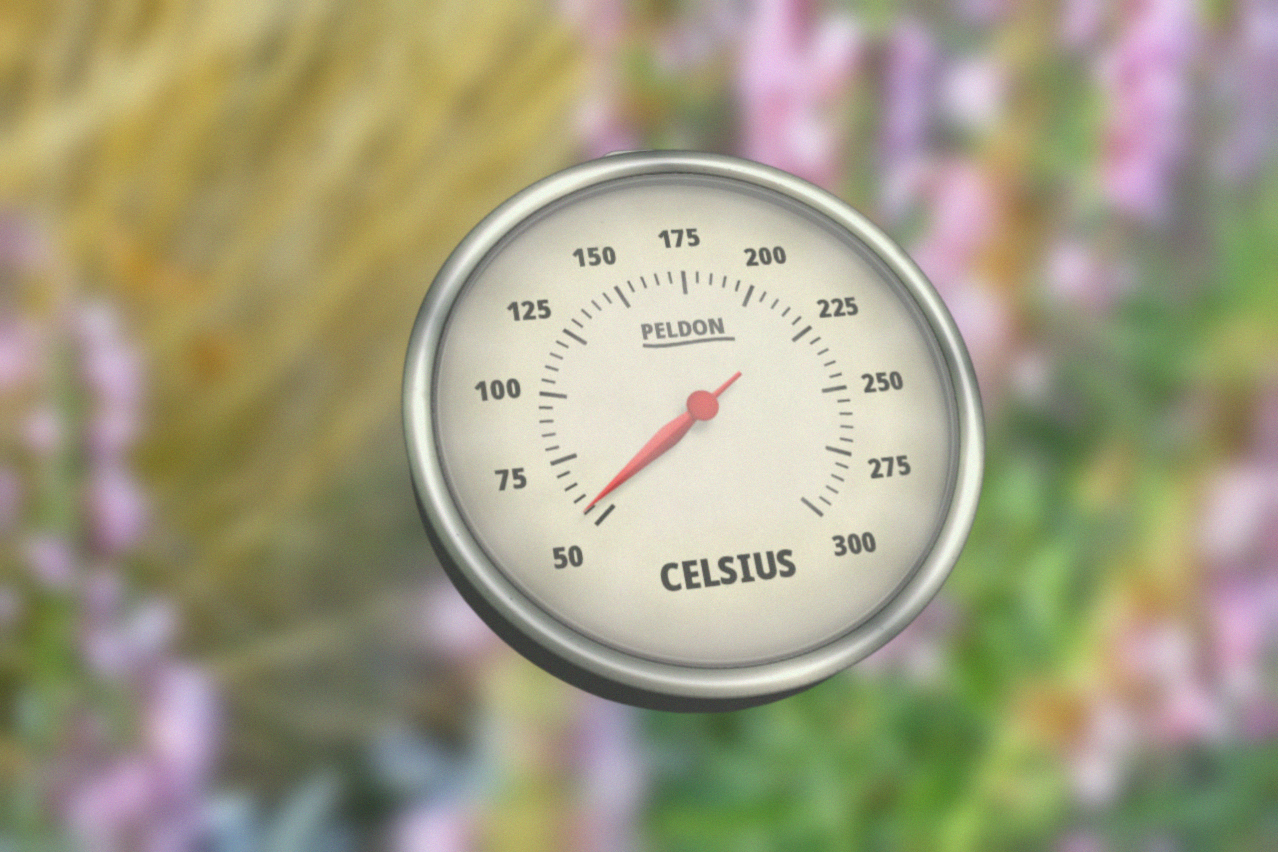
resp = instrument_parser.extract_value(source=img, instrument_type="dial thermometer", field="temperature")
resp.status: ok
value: 55 °C
